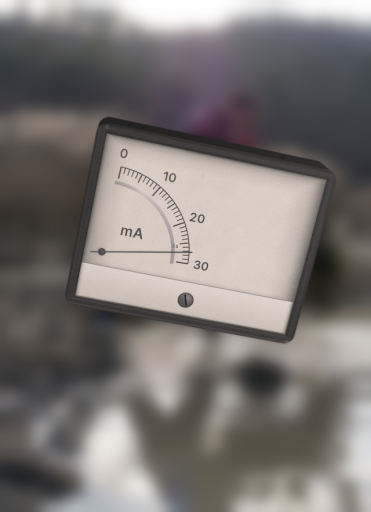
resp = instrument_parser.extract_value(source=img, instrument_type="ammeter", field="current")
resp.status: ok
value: 27 mA
